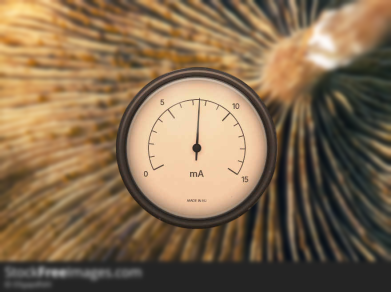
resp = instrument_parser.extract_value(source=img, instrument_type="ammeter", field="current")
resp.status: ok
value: 7.5 mA
